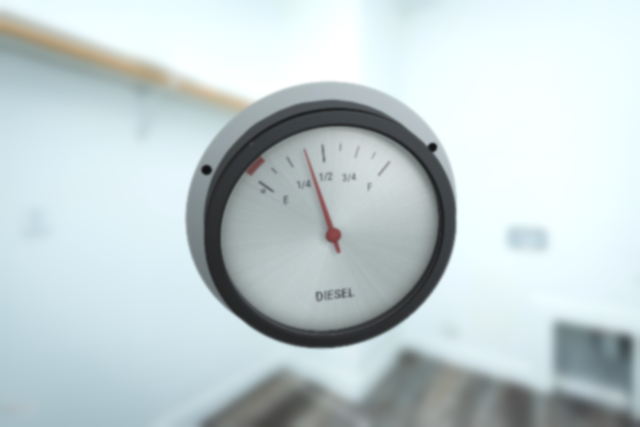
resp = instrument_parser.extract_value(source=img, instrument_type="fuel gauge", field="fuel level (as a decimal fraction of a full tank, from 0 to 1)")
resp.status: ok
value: 0.375
